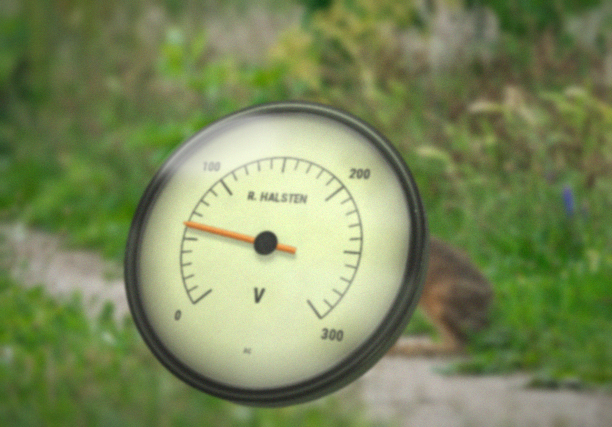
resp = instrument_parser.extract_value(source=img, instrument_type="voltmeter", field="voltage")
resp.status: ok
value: 60 V
